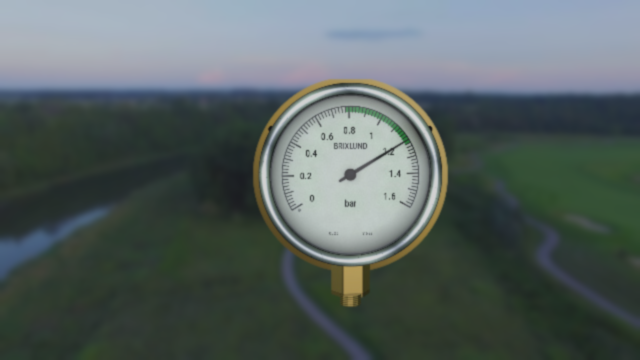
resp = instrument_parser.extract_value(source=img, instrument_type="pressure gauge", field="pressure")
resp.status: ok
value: 1.2 bar
